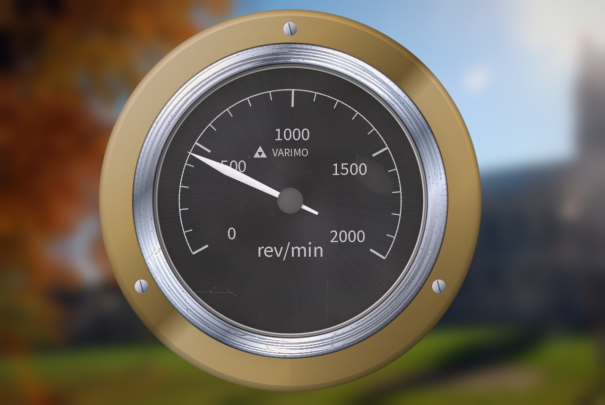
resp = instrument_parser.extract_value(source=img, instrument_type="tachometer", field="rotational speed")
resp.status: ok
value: 450 rpm
